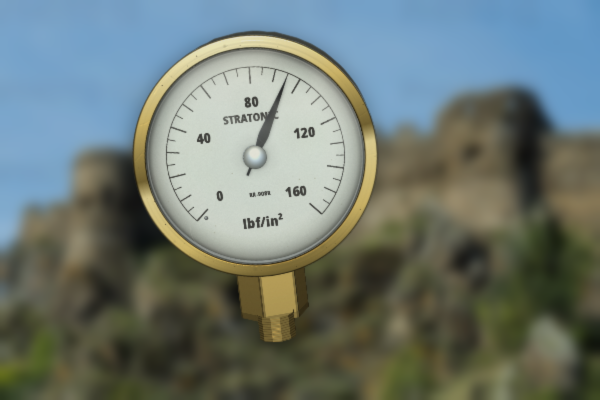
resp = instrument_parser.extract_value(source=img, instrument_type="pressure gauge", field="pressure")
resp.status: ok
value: 95 psi
